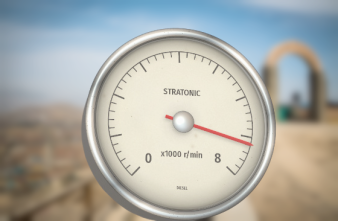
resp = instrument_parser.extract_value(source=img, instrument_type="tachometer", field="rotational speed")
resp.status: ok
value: 7200 rpm
